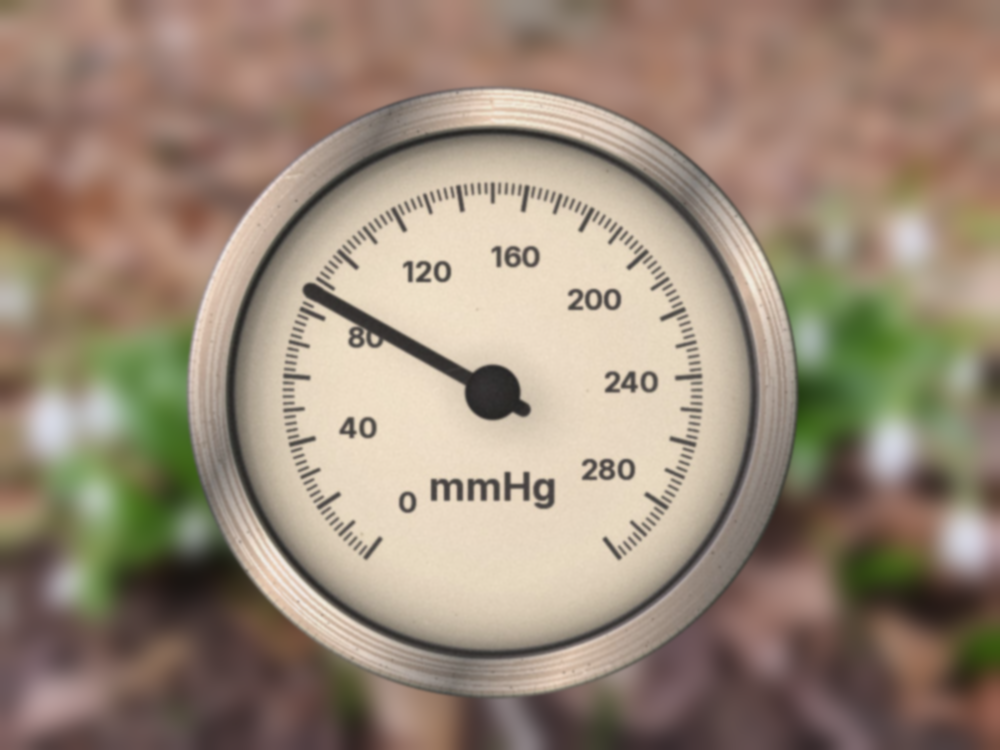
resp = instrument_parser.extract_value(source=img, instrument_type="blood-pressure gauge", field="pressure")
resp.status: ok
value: 86 mmHg
